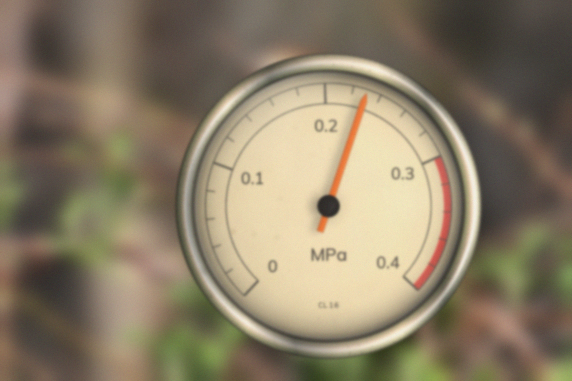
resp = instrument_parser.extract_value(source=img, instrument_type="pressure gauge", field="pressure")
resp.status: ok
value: 0.23 MPa
